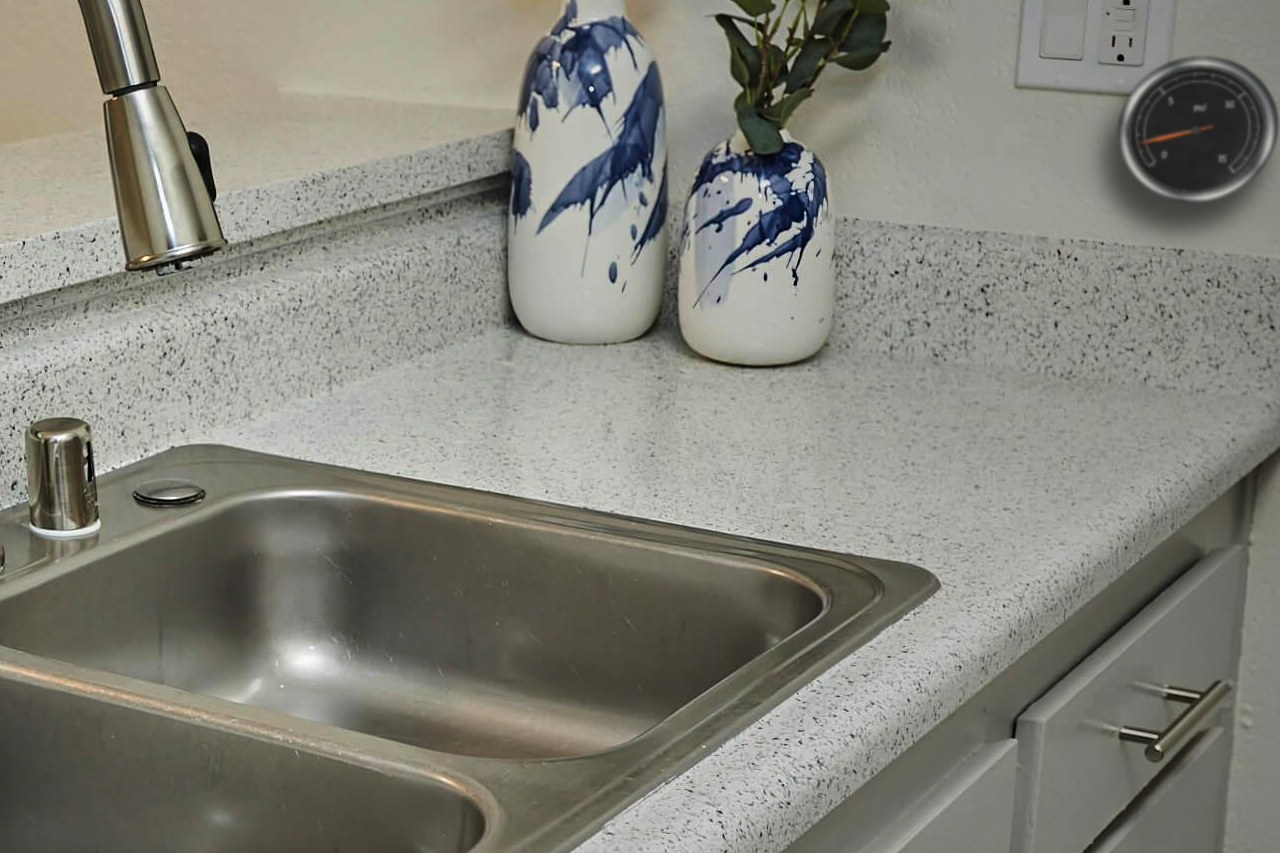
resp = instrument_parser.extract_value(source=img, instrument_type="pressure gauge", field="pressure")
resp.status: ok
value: 1.5 psi
